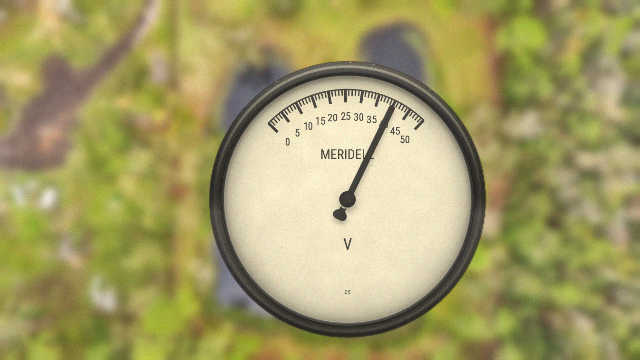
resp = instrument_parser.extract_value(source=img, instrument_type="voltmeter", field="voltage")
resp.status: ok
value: 40 V
